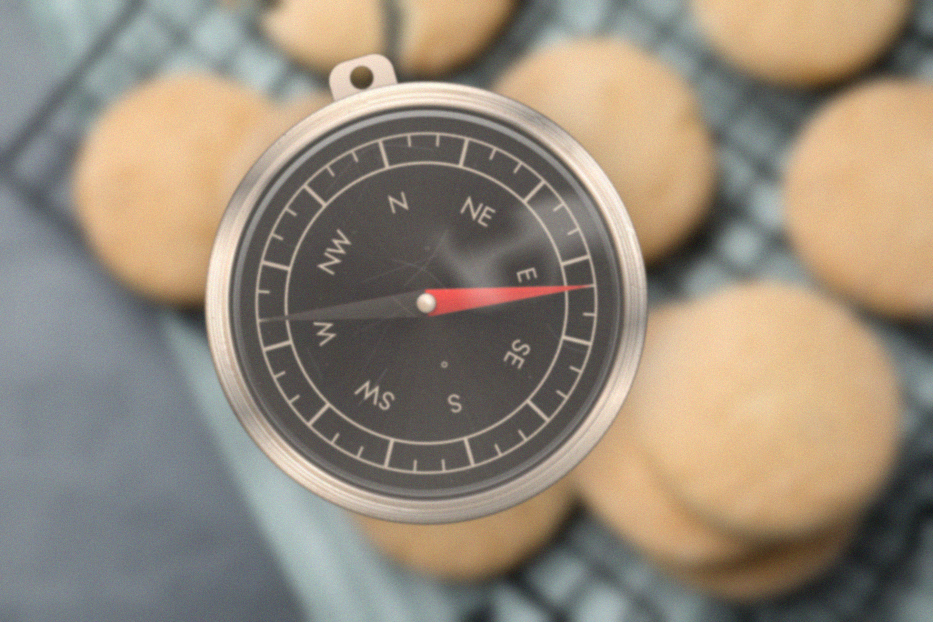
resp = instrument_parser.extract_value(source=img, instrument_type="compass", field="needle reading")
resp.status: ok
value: 100 °
